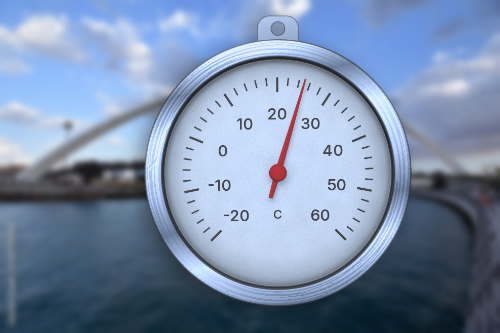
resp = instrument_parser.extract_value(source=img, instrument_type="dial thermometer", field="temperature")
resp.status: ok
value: 25 °C
